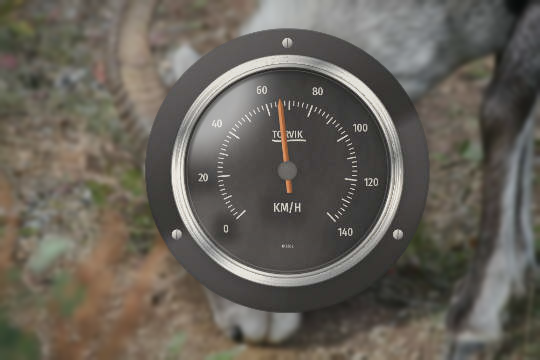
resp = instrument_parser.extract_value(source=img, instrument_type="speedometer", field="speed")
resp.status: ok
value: 66 km/h
